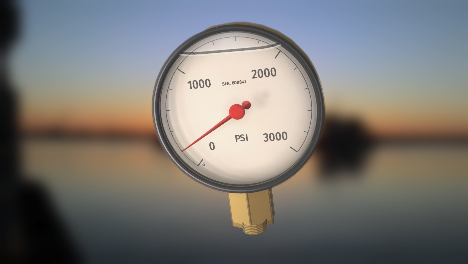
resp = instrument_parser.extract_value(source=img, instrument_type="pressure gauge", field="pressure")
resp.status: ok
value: 200 psi
